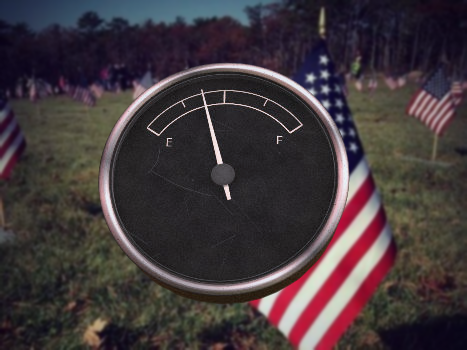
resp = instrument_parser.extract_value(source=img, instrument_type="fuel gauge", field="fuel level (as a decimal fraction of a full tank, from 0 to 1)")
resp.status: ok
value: 0.375
